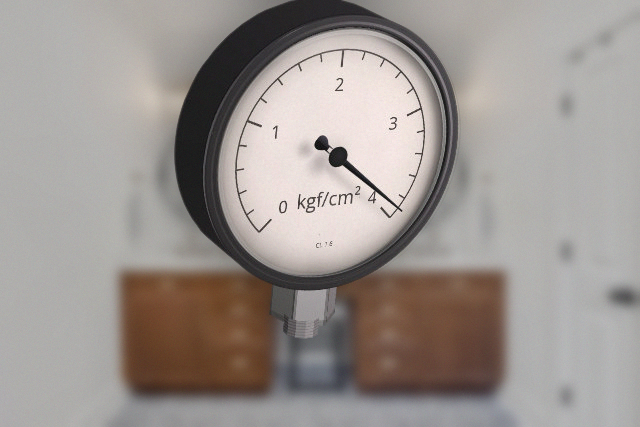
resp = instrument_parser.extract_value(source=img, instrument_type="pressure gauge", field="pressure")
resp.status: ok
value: 3.9 kg/cm²
